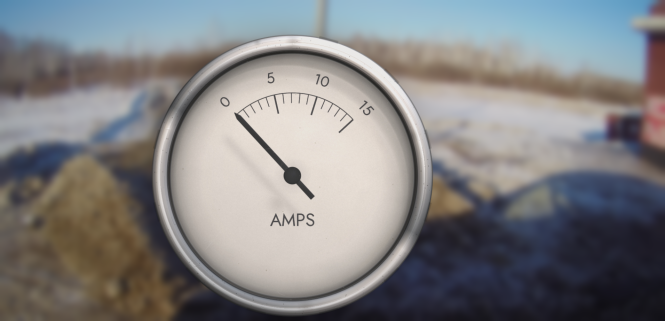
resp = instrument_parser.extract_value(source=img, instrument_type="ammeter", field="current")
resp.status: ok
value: 0 A
